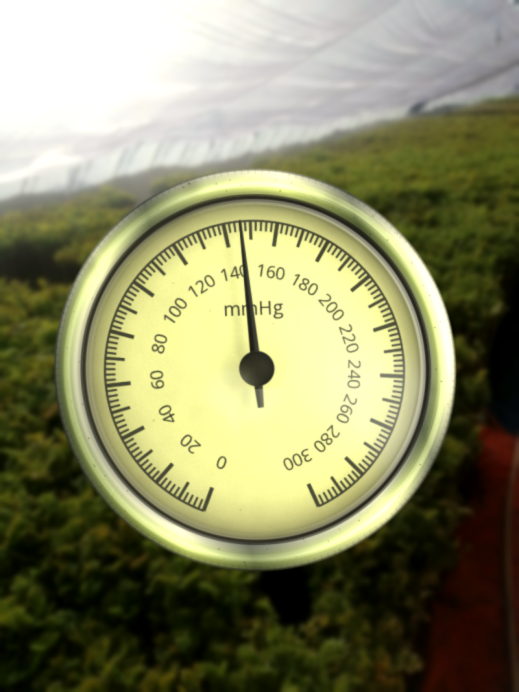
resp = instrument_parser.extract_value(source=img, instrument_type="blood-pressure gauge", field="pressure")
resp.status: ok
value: 146 mmHg
